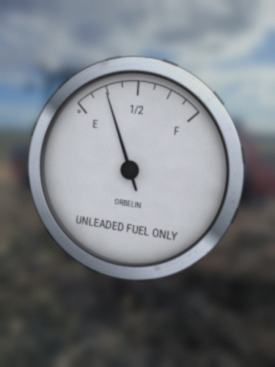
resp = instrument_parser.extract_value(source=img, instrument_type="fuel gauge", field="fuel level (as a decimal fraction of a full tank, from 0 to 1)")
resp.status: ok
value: 0.25
